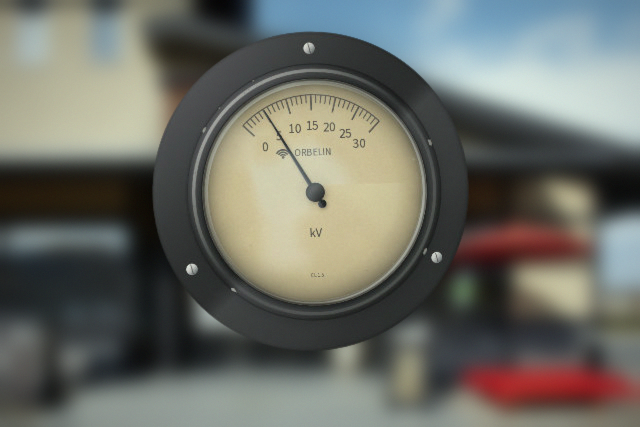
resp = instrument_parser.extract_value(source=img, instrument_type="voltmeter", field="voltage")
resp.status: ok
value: 5 kV
